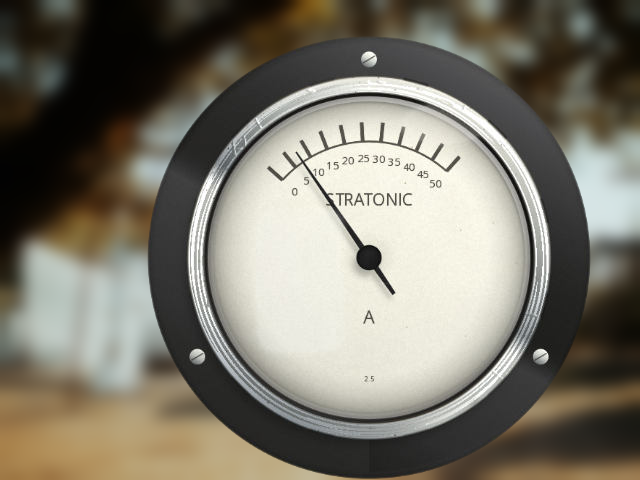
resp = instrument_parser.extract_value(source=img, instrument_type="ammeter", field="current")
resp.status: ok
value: 7.5 A
